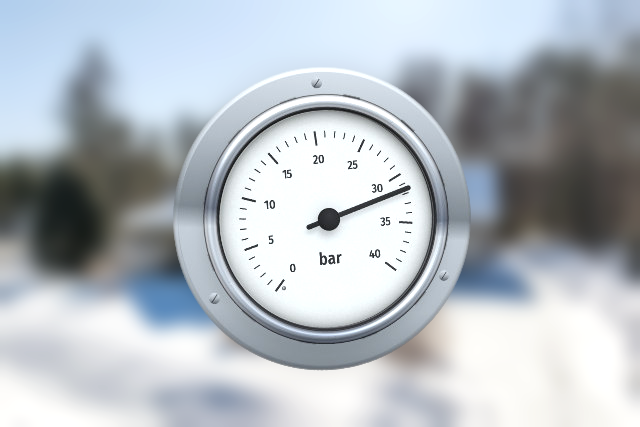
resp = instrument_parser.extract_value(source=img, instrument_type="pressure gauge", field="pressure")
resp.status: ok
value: 31.5 bar
